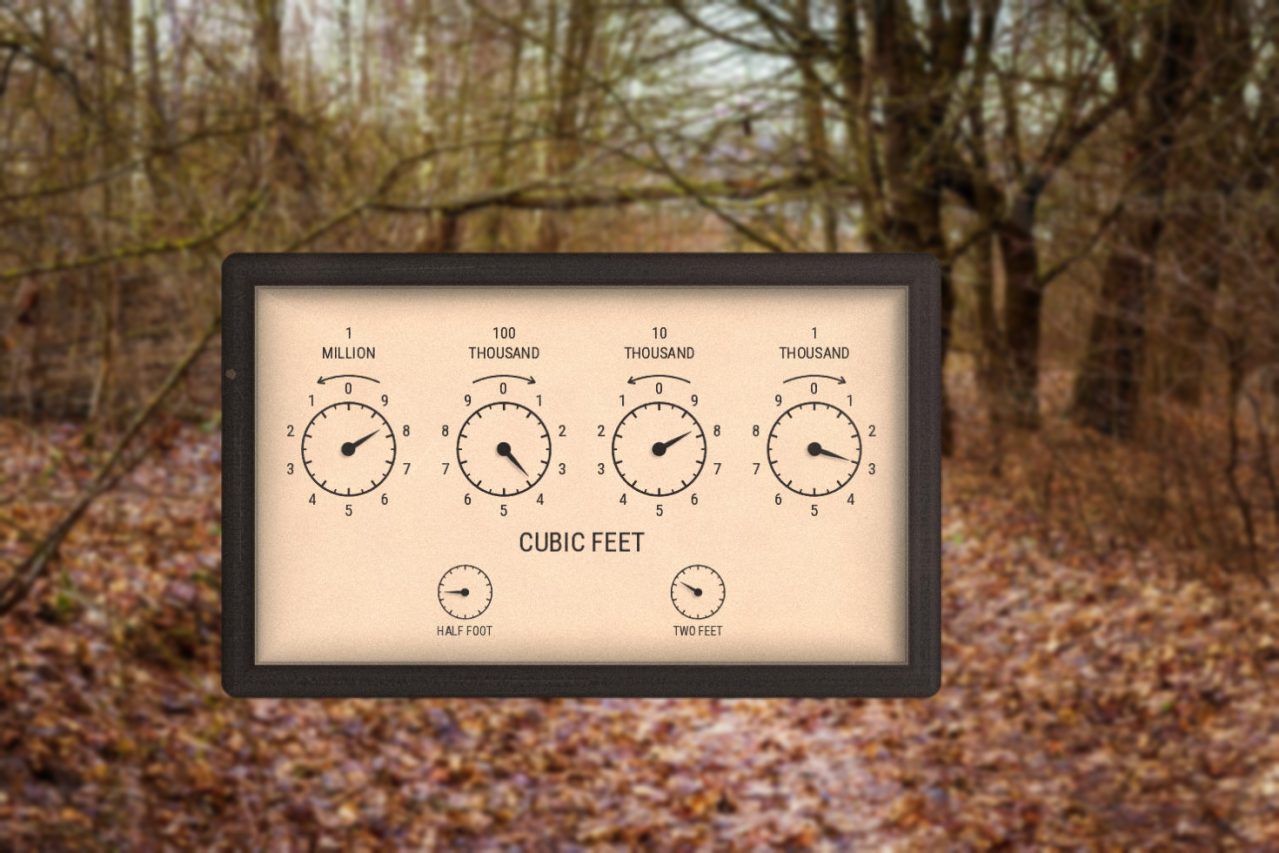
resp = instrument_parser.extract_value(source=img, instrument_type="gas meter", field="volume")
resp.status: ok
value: 838300 ft³
